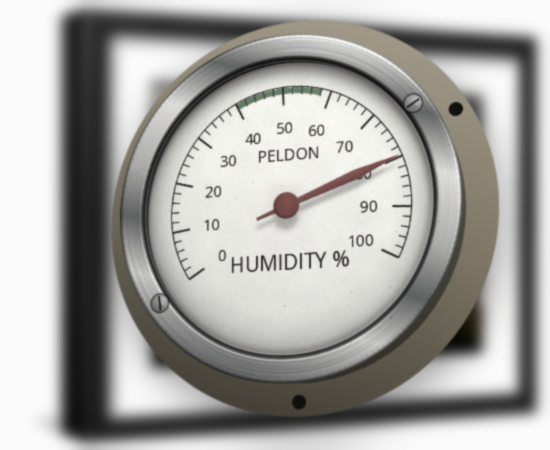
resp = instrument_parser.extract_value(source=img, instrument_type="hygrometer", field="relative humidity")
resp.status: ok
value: 80 %
